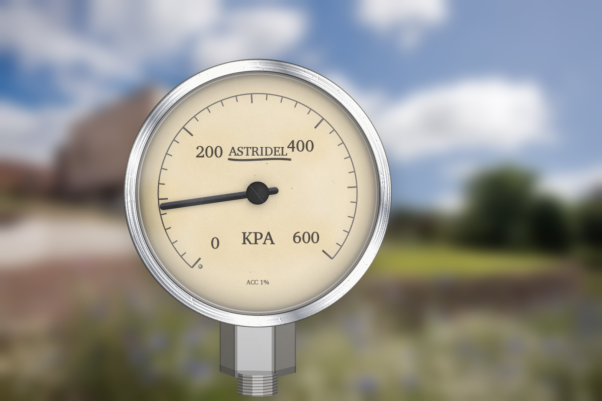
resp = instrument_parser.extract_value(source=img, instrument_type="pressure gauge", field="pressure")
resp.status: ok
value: 90 kPa
